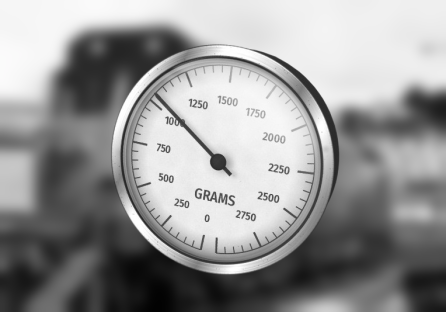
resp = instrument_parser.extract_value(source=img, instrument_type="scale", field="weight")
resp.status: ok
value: 1050 g
